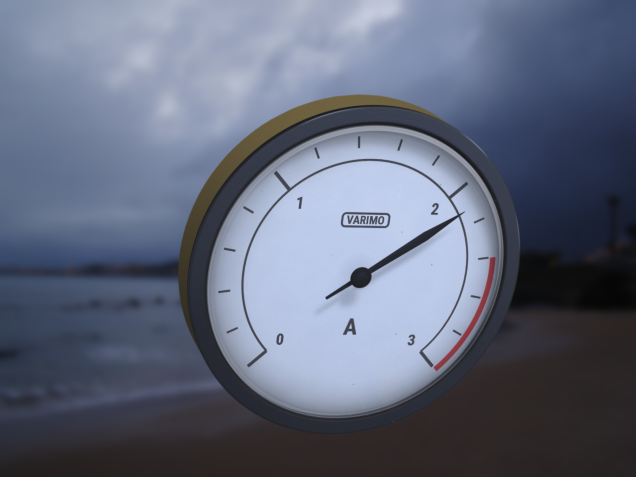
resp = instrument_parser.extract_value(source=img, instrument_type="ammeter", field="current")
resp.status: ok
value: 2.1 A
